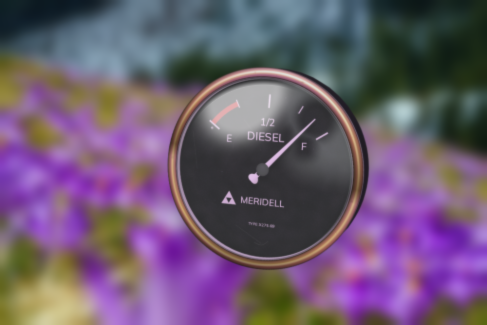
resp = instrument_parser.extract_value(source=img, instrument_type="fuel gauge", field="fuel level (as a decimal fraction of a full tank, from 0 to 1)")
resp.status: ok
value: 0.875
